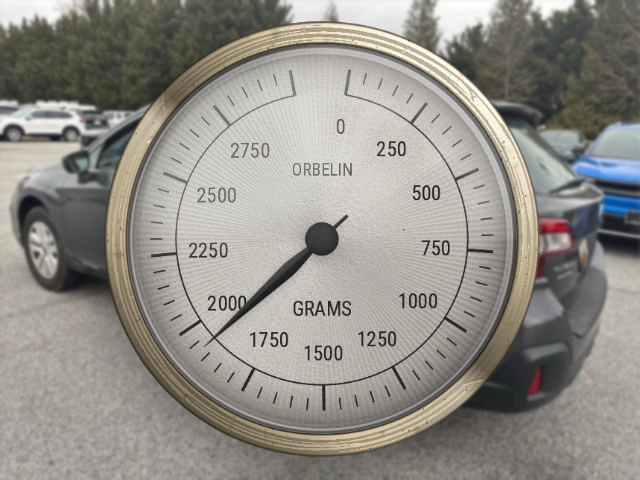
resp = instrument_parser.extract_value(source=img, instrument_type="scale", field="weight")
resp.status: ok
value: 1925 g
